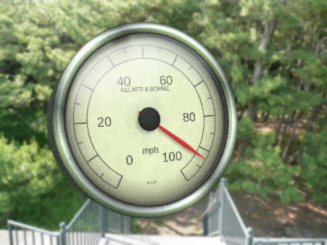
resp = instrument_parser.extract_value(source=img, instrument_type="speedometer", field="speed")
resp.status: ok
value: 92.5 mph
